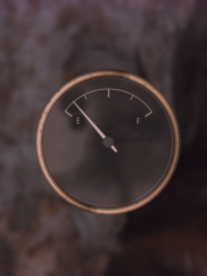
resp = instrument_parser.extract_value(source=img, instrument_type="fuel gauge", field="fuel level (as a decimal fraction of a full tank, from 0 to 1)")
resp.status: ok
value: 0.125
